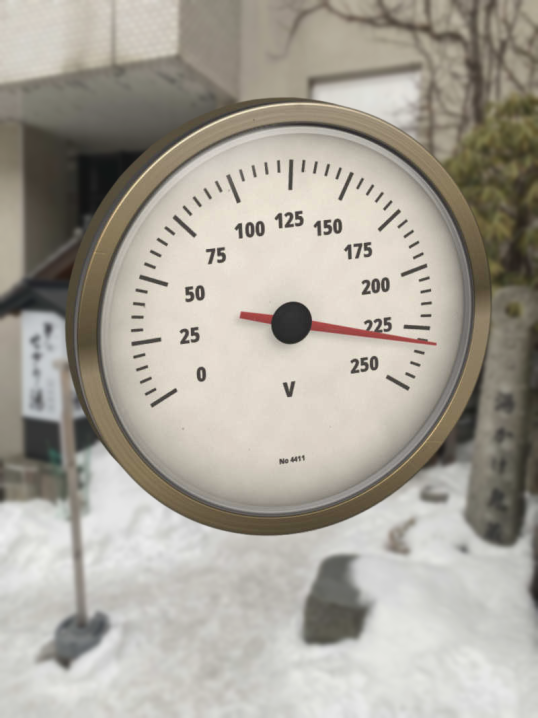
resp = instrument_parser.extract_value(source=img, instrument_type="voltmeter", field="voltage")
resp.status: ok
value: 230 V
